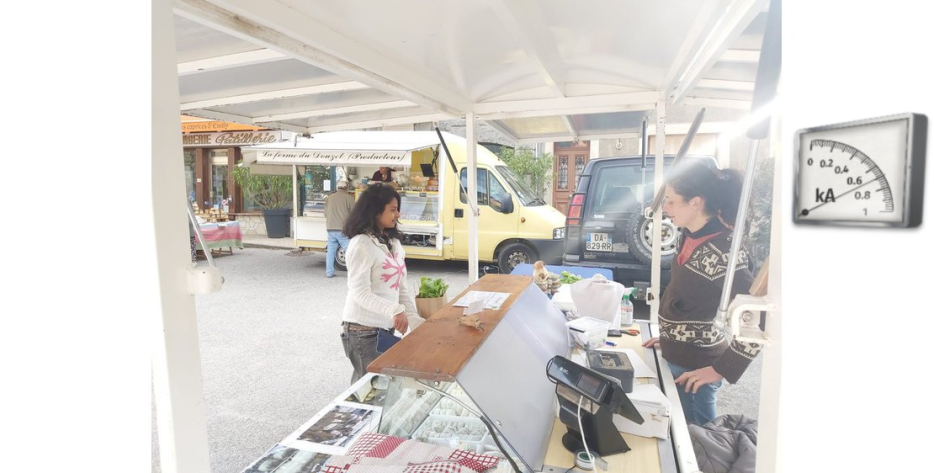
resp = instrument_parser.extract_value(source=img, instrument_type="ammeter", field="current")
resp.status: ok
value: 0.7 kA
